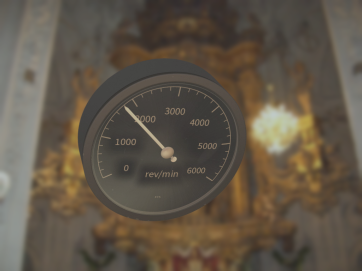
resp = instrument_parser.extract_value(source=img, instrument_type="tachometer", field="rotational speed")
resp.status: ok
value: 1800 rpm
